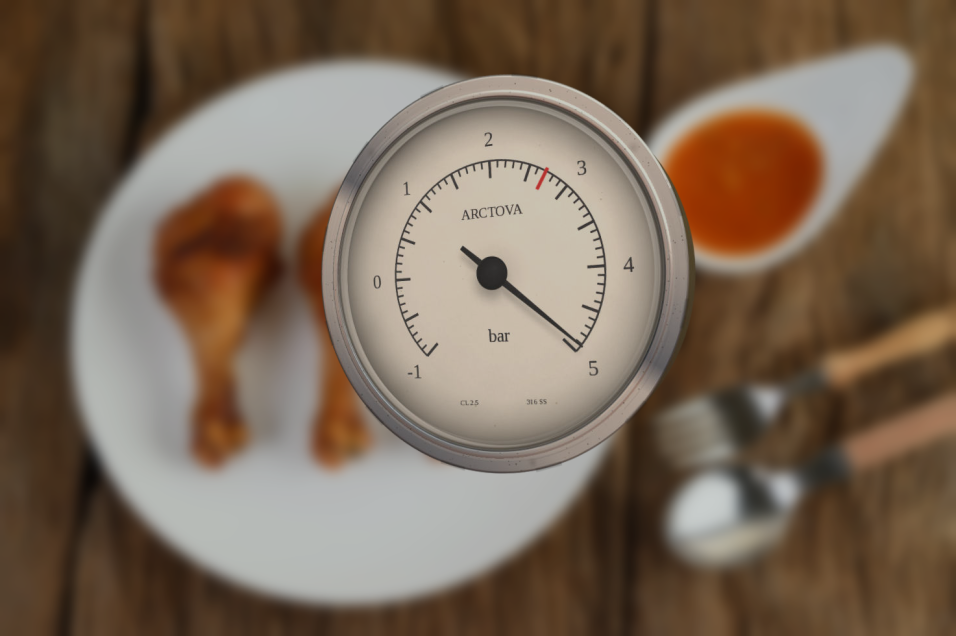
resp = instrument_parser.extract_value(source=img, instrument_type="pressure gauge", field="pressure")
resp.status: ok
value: 4.9 bar
